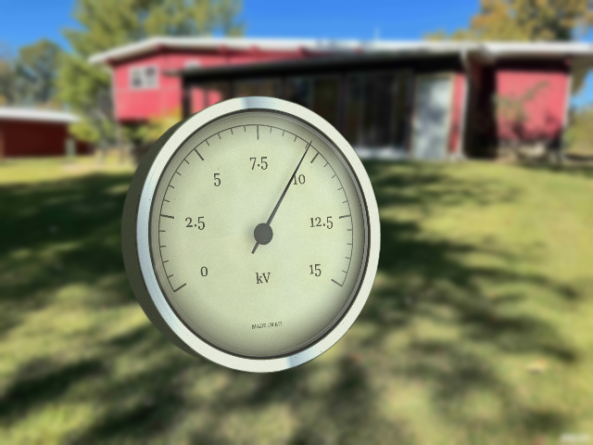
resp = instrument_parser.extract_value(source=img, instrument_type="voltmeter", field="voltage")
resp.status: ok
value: 9.5 kV
